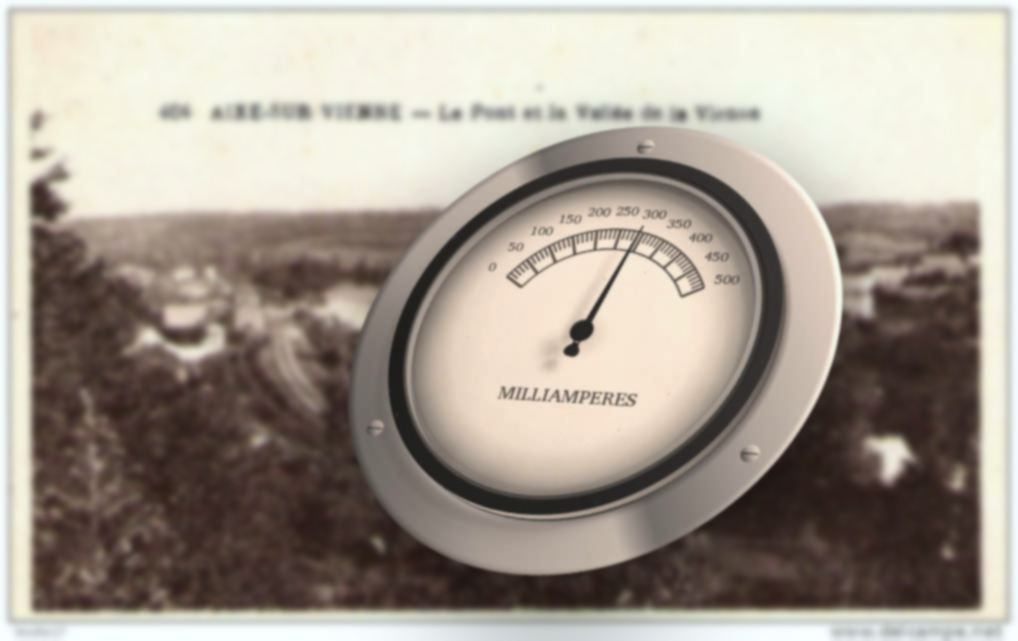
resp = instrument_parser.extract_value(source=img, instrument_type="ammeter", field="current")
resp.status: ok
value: 300 mA
